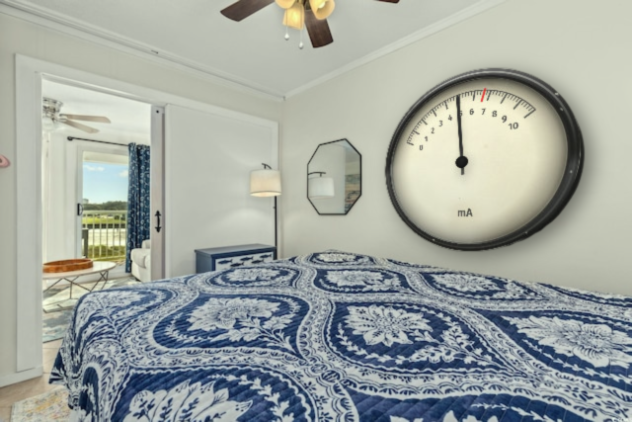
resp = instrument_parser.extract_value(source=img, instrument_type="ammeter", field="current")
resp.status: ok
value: 5 mA
